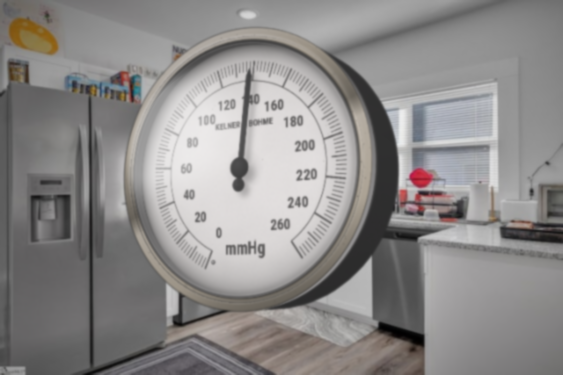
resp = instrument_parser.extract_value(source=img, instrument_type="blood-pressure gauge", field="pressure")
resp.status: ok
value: 140 mmHg
